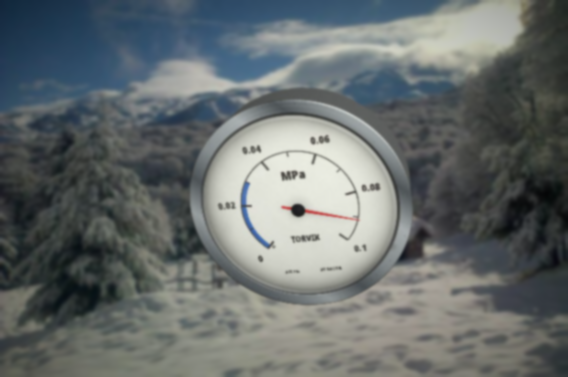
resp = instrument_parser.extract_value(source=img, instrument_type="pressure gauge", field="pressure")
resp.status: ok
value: 0.09 MPa
